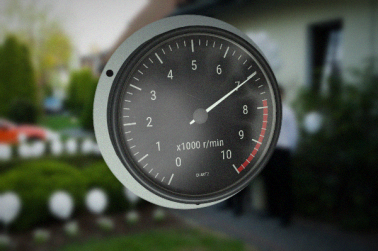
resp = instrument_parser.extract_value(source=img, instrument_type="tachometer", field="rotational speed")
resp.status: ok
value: 7000 rpm
